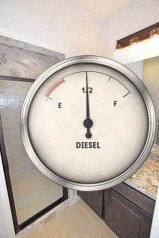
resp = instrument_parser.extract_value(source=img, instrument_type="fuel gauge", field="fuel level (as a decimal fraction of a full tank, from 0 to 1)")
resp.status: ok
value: 0.5
